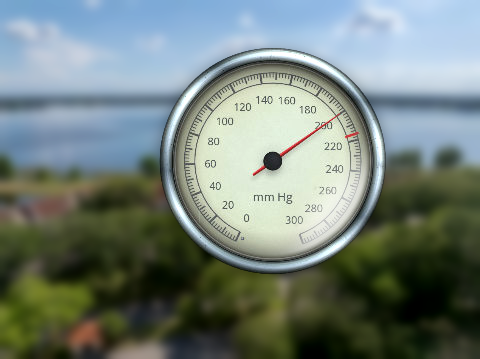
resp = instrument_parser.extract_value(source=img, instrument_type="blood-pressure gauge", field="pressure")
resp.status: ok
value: 200 mmHg
